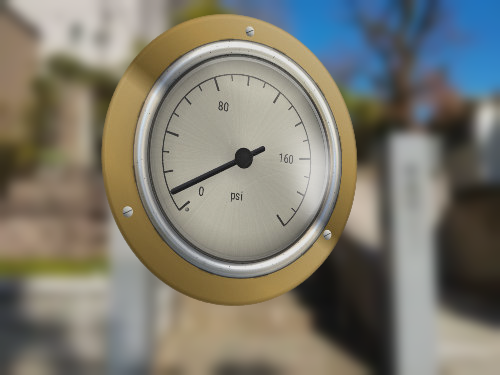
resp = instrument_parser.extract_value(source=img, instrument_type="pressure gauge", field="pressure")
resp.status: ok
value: 10 psi
